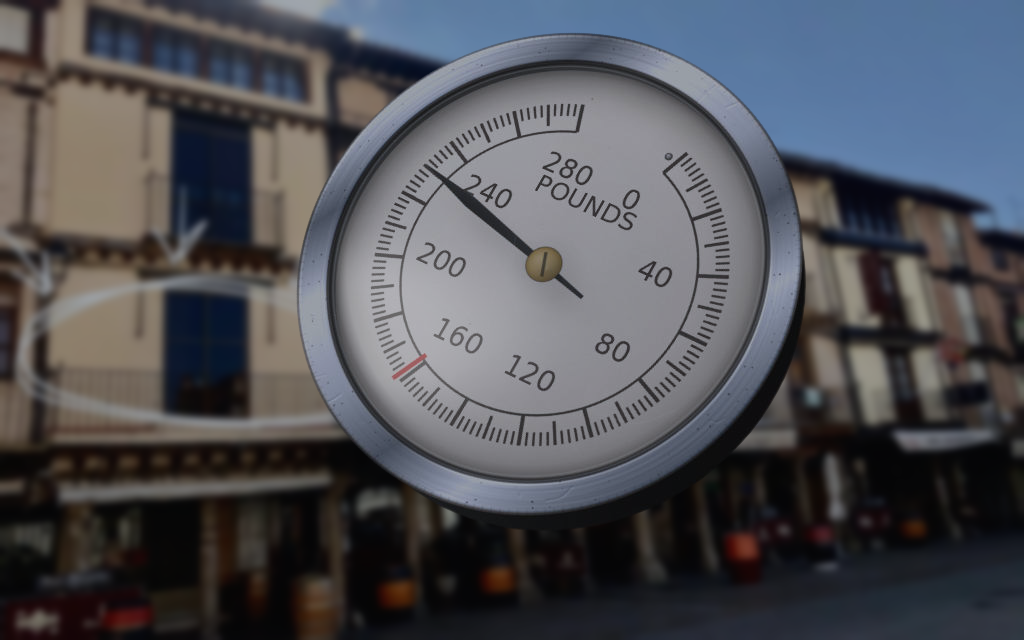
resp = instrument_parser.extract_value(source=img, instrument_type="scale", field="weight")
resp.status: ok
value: 230 lb
